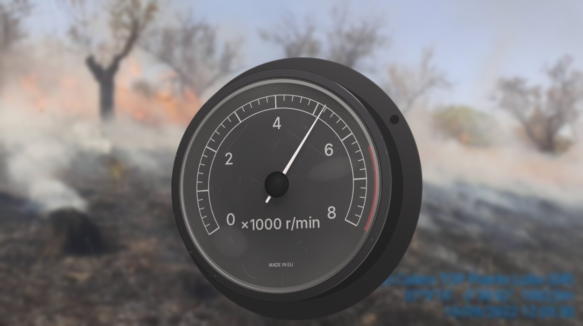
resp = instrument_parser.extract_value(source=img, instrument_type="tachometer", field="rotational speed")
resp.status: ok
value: 5200 rpm
